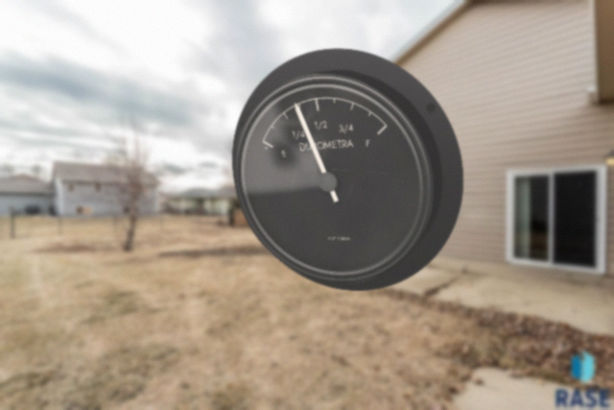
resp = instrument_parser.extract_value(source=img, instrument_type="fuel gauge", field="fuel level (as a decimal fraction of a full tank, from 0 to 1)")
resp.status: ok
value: 0.375
